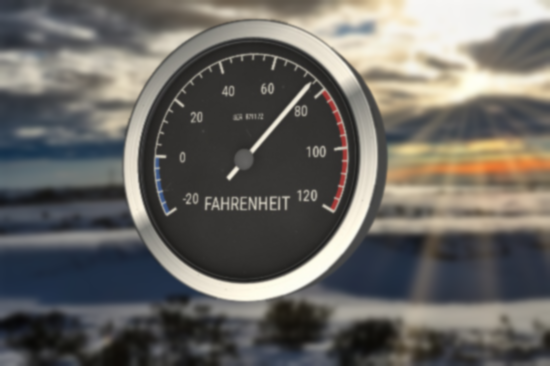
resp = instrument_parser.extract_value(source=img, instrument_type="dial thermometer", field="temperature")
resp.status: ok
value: 76 °F
